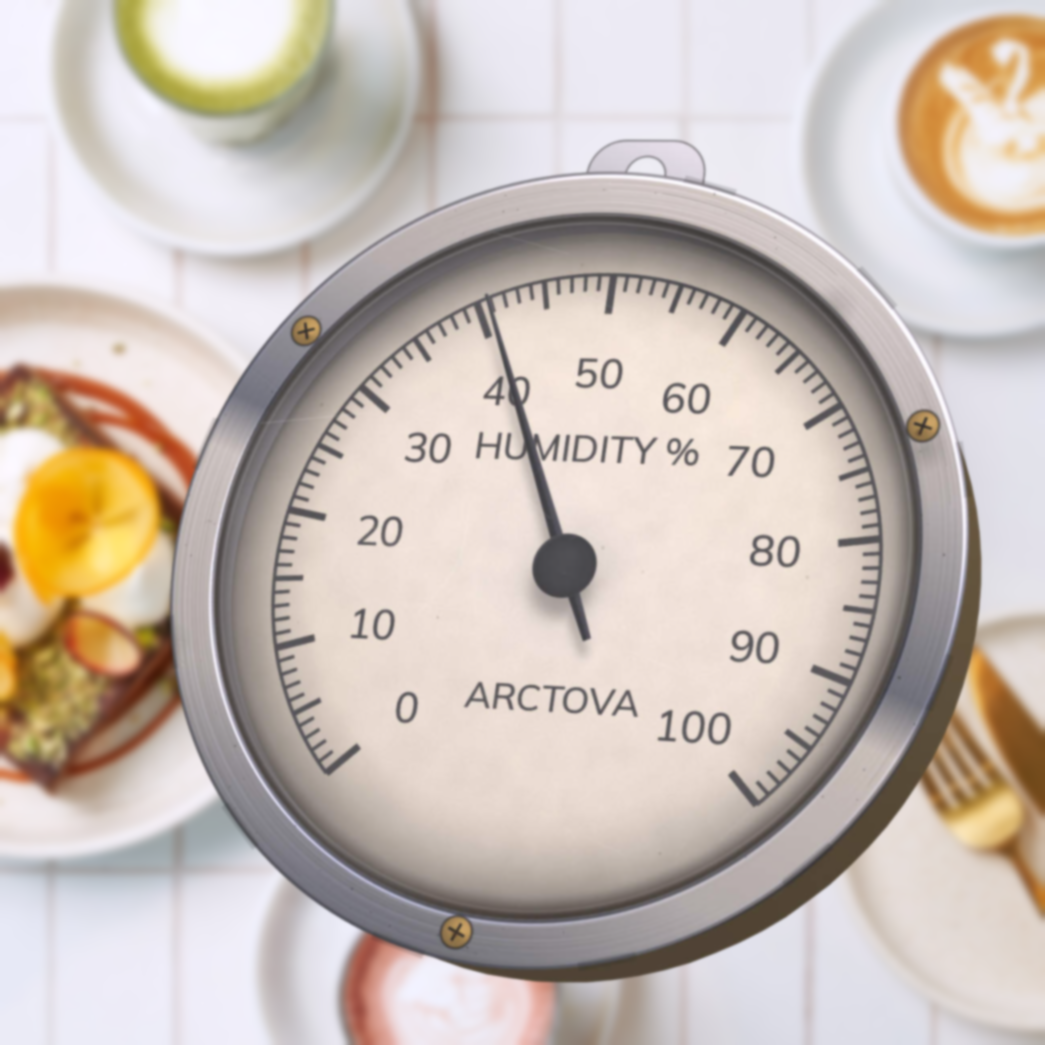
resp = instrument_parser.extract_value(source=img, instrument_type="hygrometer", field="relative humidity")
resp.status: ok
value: 41 %
